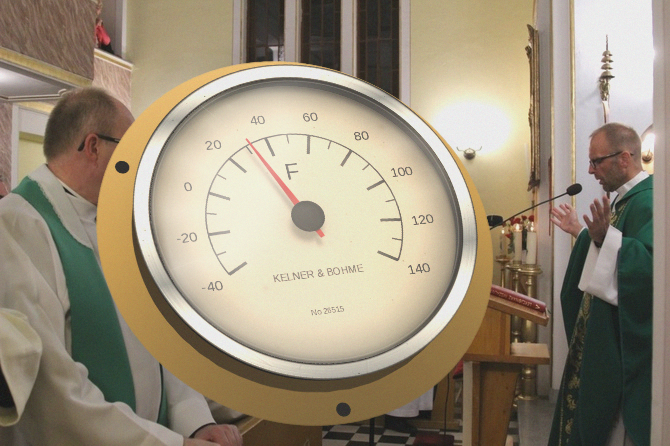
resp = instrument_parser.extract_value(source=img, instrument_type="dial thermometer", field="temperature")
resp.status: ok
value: 30 °F
